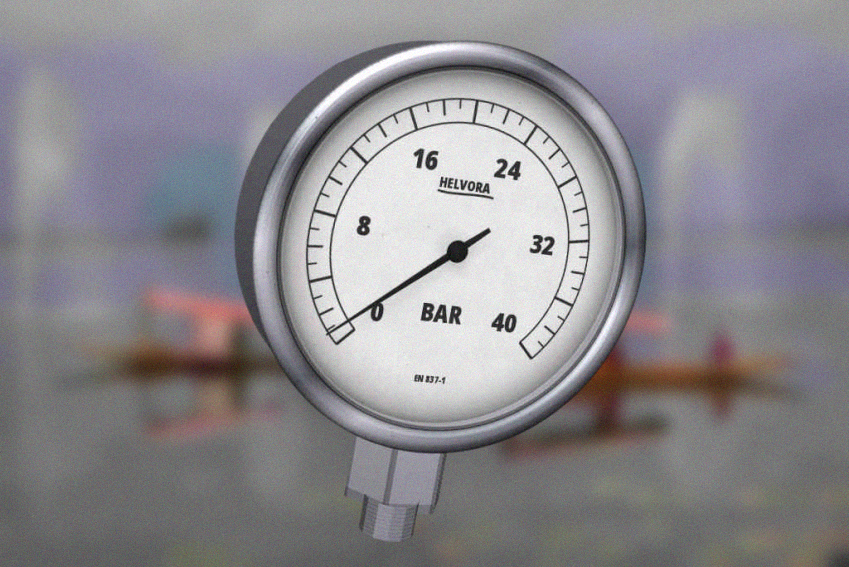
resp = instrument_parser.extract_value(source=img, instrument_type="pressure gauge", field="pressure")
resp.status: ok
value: 1 bar
